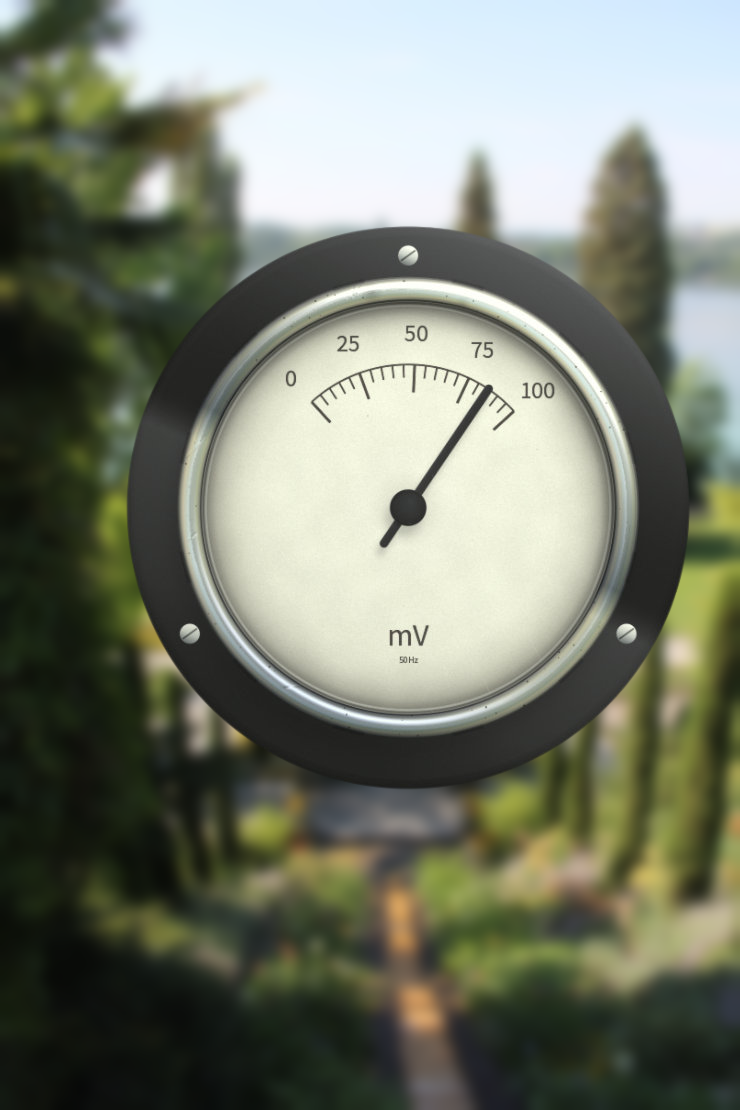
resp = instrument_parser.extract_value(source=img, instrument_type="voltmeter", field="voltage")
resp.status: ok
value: 85 mV
